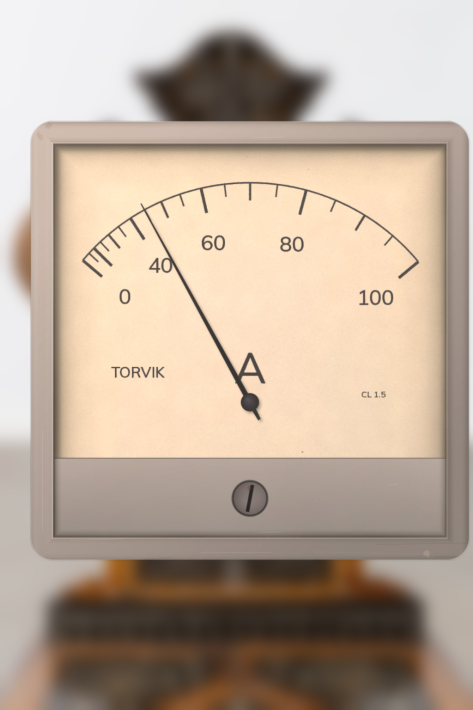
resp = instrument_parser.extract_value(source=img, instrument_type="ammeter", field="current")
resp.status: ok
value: 45 A
